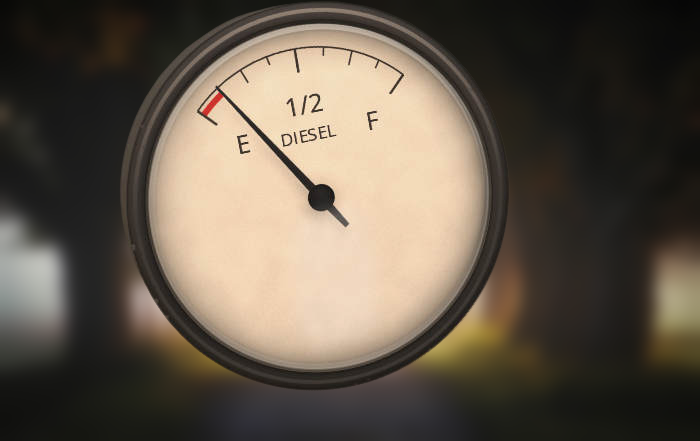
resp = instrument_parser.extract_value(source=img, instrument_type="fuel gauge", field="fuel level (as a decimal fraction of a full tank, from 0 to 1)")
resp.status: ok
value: 0.125
